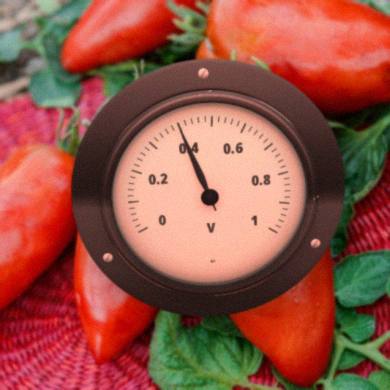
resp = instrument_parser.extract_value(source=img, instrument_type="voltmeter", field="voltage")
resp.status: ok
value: 0.4 V
